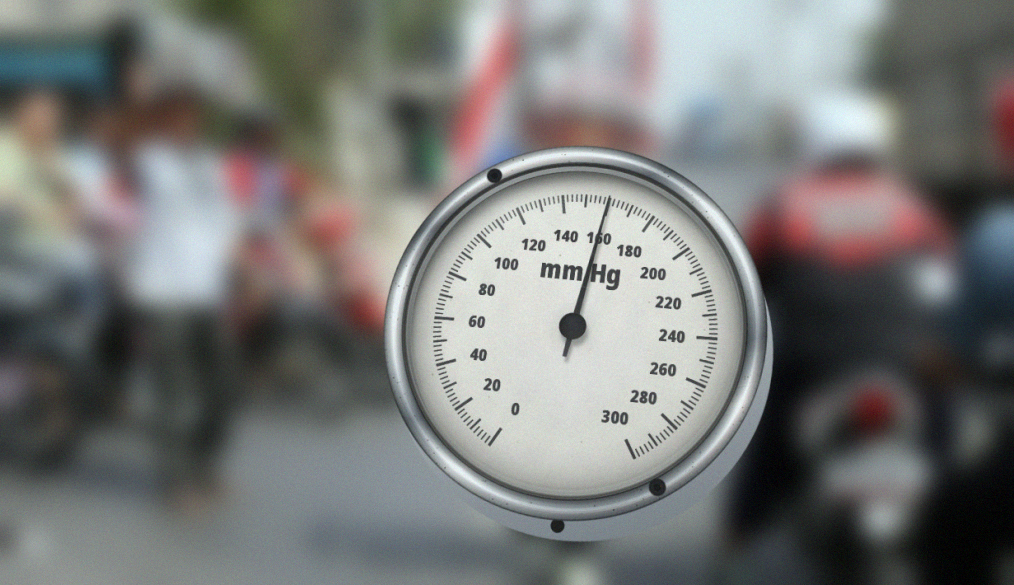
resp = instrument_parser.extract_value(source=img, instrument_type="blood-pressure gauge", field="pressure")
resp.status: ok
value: 160 mmHg
